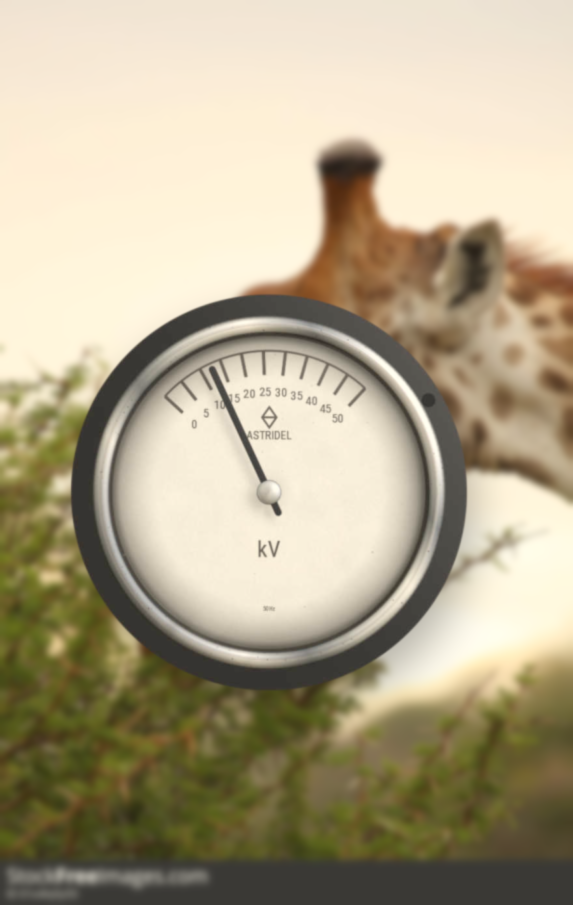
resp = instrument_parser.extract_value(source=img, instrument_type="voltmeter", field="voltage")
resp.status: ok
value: 12.5 kV
